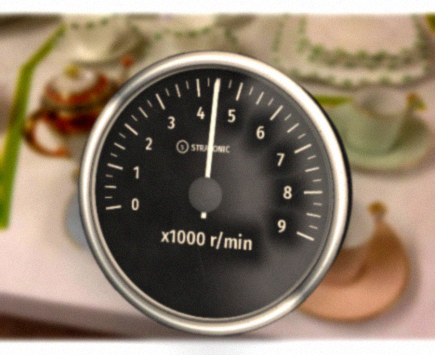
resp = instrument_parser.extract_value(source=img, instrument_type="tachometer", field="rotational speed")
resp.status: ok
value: 4500 rpm
